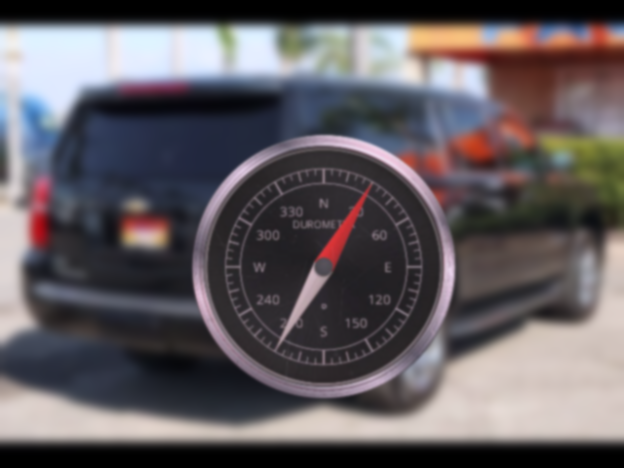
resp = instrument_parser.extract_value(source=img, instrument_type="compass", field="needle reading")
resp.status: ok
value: 30 °
